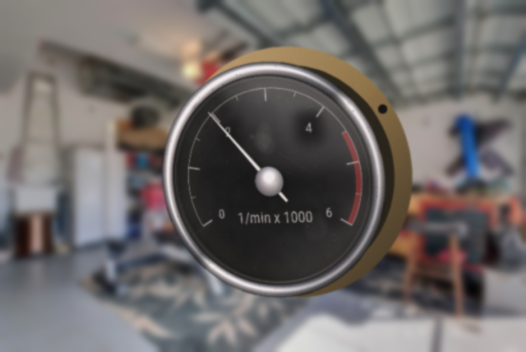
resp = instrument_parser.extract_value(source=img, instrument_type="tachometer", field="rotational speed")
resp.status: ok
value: 2000 rpm
